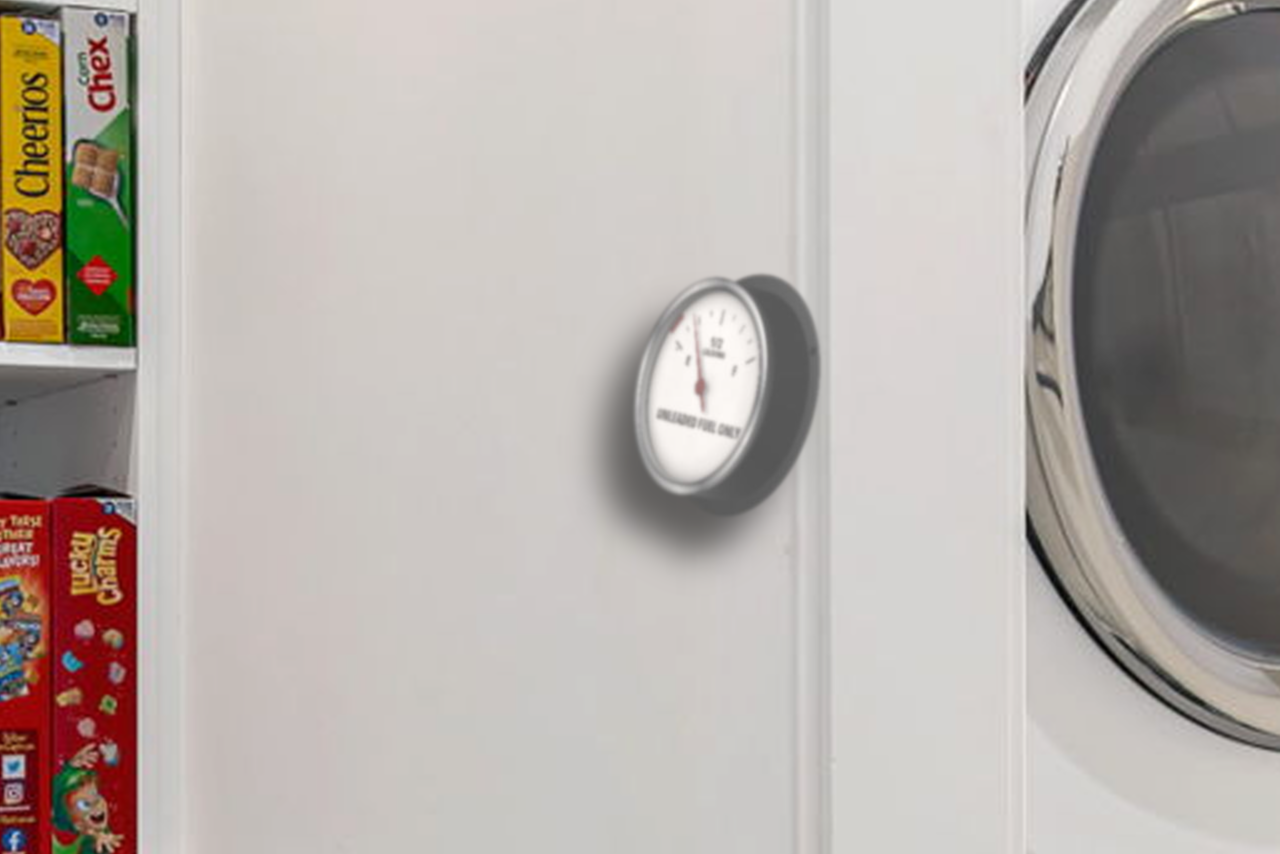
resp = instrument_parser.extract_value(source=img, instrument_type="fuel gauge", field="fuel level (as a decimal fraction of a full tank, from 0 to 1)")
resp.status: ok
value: 0.25
